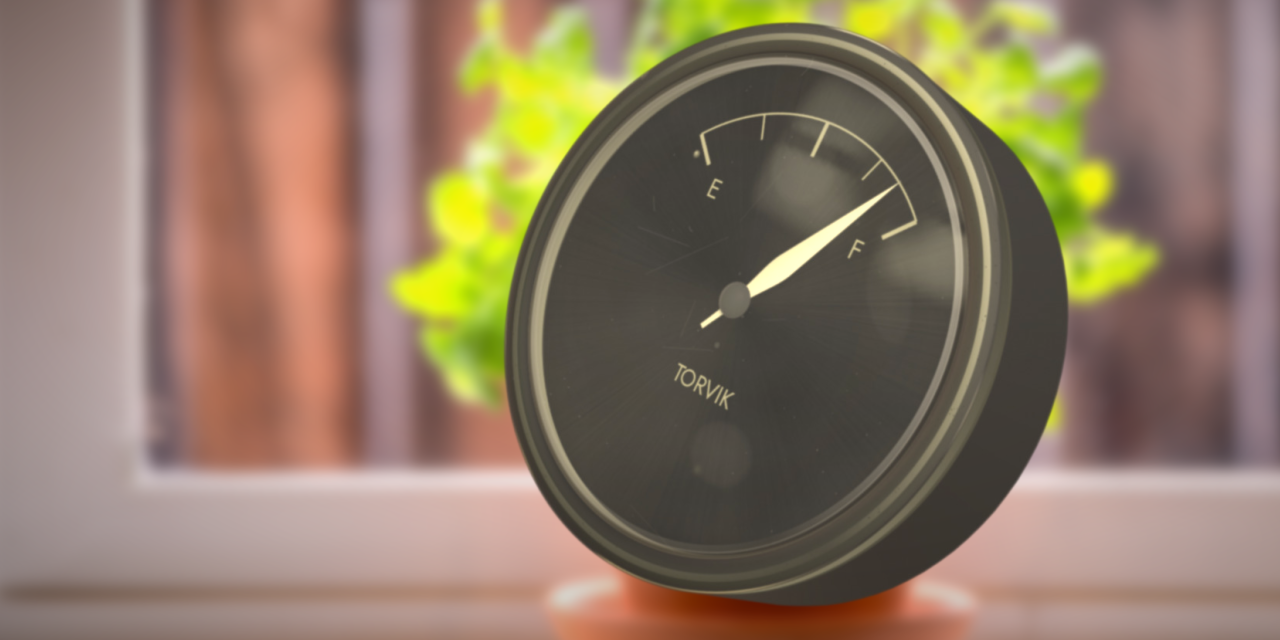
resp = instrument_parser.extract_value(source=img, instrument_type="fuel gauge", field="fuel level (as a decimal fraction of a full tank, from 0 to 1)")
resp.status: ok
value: 0.875
